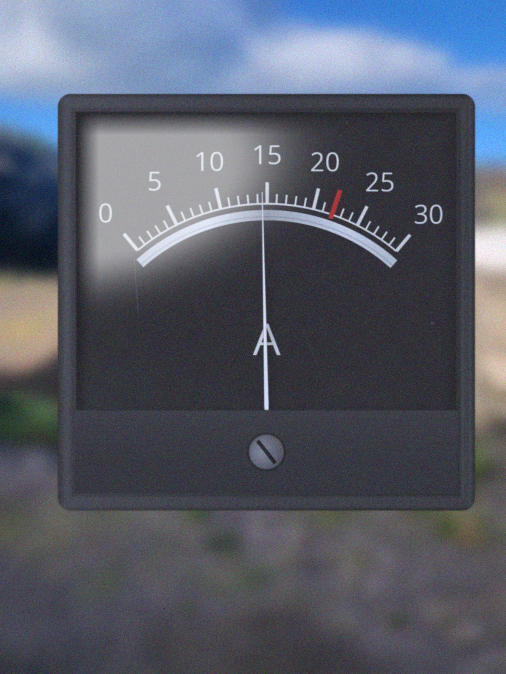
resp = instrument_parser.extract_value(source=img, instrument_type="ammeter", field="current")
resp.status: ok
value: 14.5 A
